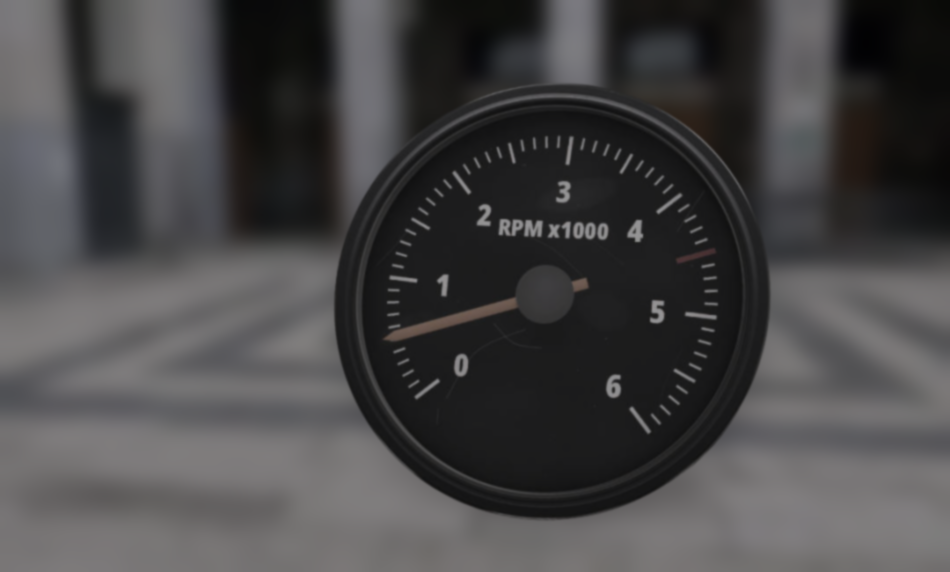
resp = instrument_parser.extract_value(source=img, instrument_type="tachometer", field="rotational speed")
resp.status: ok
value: 500 rpm
